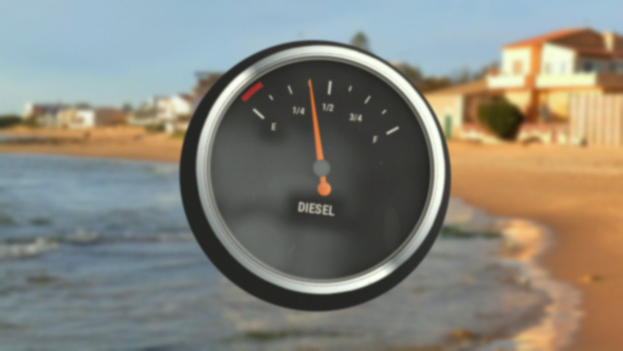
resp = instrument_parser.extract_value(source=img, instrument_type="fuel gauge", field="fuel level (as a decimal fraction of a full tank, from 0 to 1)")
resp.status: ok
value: 0.375
